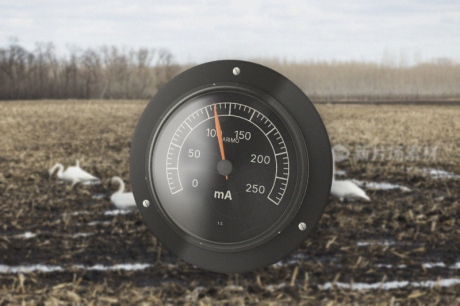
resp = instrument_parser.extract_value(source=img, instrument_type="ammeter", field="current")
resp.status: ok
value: 110 mA
